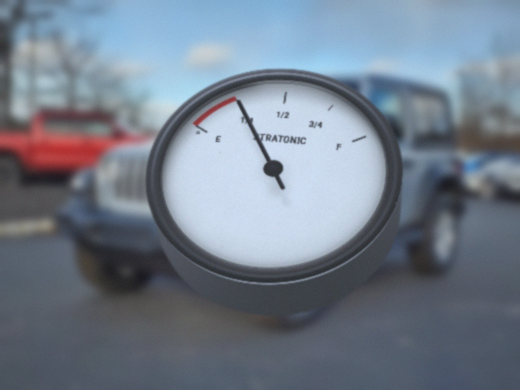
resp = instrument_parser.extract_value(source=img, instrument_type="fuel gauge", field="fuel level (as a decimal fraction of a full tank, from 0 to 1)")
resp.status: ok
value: 0.25
